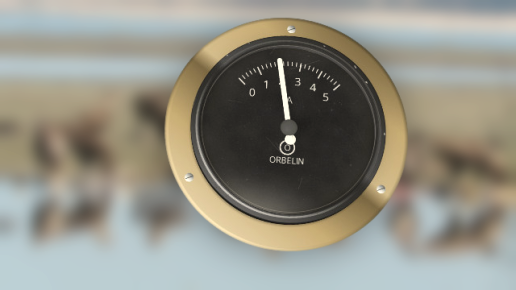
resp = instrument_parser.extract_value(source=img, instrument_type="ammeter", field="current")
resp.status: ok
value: 2 A
